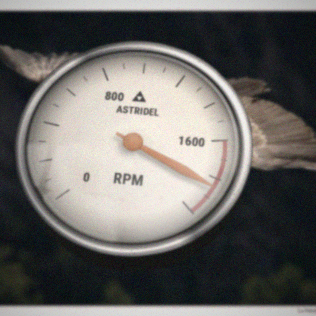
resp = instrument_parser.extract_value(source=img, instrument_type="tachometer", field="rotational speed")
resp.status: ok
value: 1850 rpm
